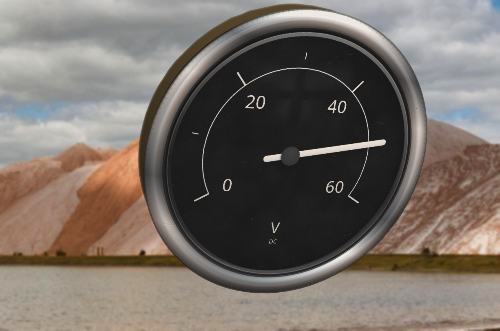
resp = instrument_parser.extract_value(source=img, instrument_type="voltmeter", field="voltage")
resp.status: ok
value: 50 V
